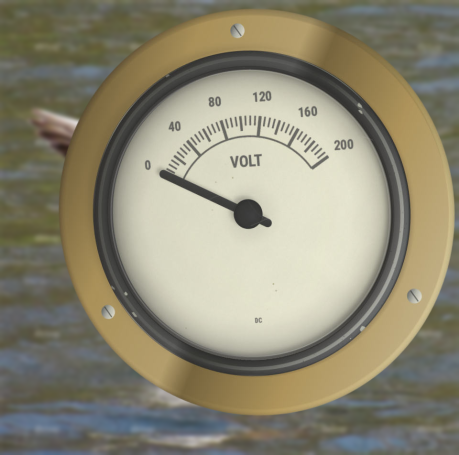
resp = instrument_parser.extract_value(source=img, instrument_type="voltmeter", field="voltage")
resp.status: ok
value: 0 V
